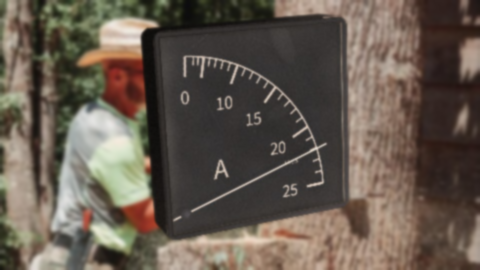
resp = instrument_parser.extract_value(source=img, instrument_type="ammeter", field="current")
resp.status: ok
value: 22 A
